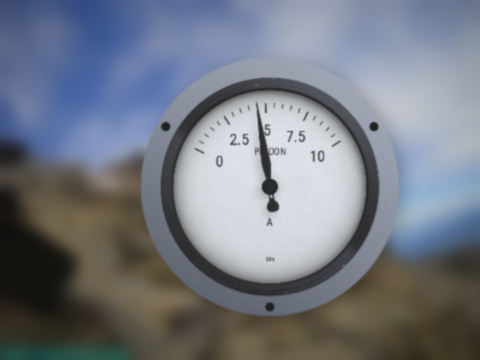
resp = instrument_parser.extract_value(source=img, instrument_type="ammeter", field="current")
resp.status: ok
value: 4.5 A
